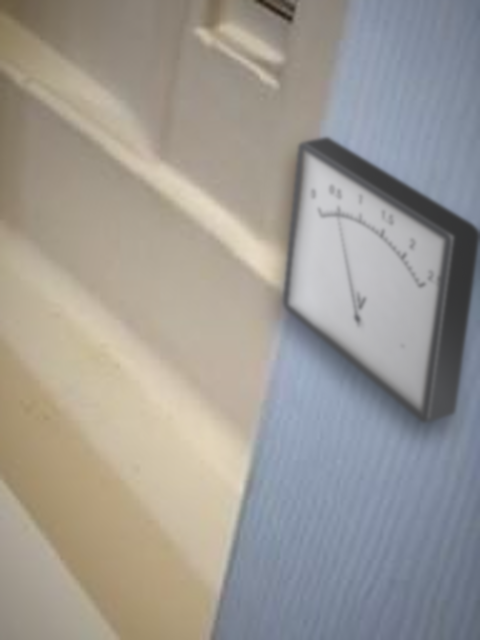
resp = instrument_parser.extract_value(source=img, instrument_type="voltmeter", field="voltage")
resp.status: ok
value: 0.5 V
